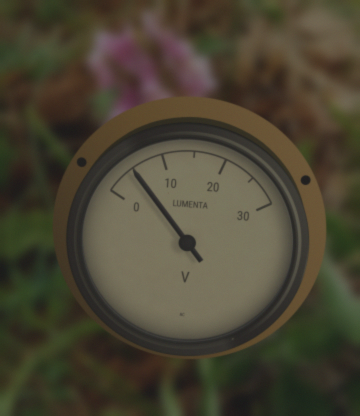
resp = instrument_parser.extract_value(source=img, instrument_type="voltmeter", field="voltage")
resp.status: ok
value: 5 V
